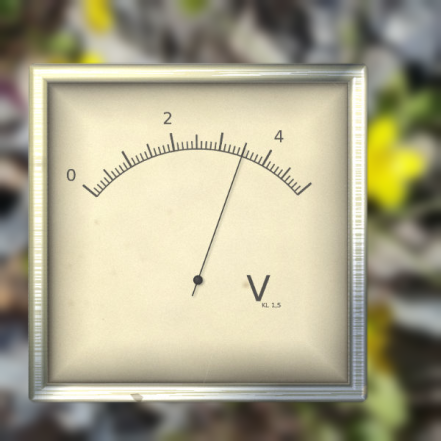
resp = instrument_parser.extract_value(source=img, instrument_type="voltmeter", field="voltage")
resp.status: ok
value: 3.5 V
